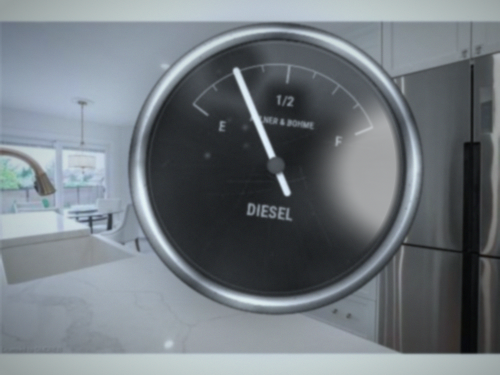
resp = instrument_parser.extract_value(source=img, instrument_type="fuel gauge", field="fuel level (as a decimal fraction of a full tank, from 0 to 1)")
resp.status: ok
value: 0.25
